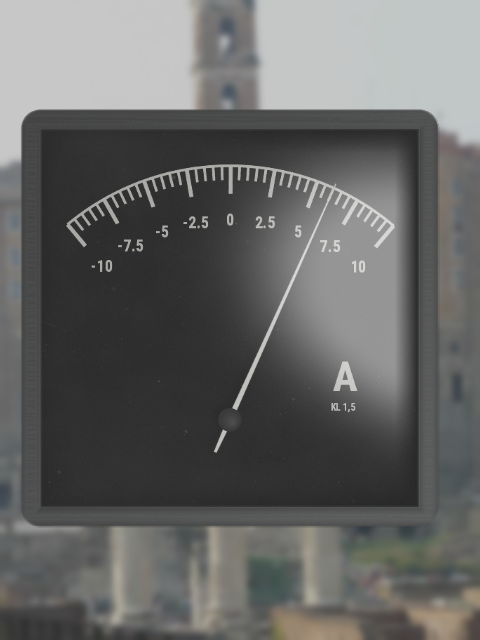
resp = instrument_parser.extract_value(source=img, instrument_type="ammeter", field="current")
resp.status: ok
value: 6 A
